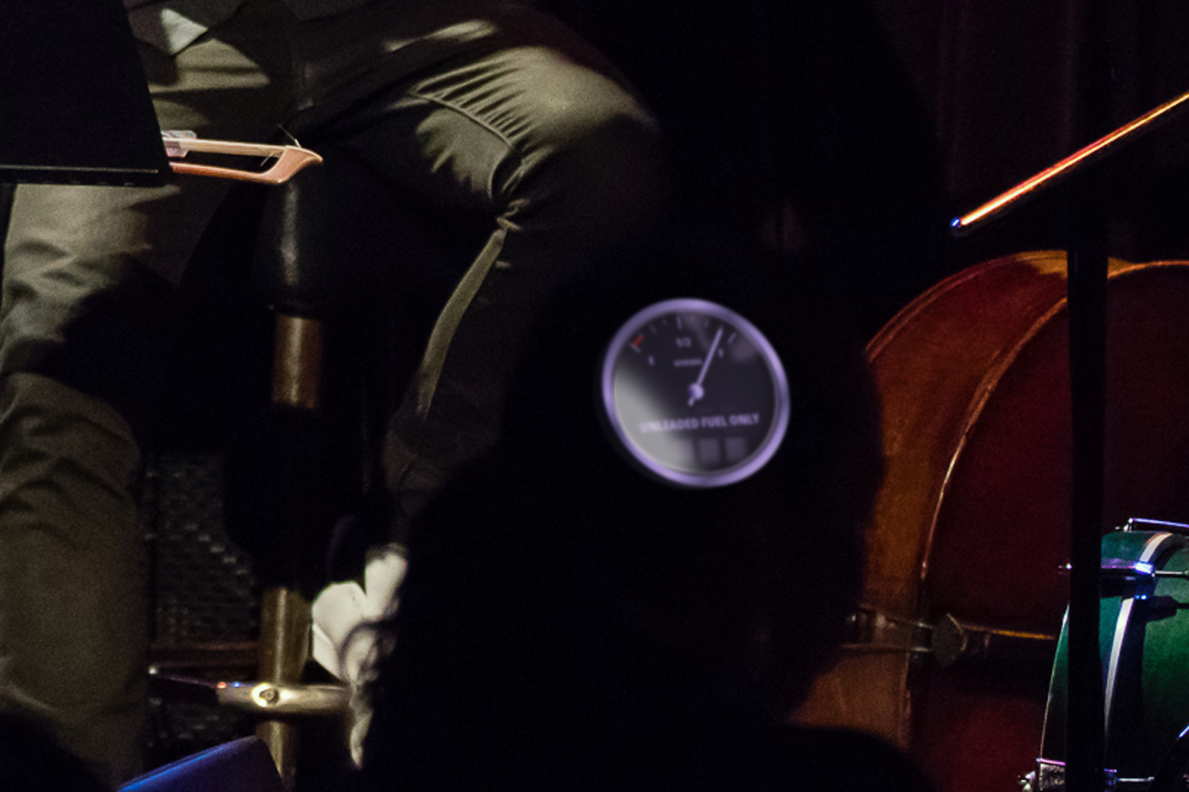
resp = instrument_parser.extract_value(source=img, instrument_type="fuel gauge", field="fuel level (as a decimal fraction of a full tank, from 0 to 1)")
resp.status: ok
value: 0.875
